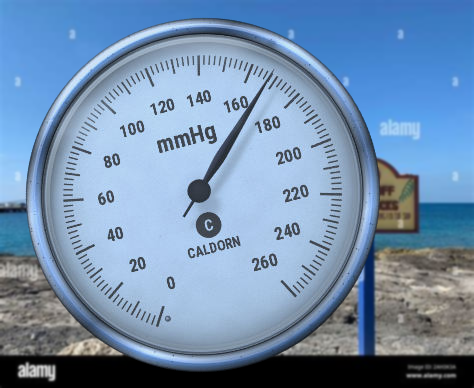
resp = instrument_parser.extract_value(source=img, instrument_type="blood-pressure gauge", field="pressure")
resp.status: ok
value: 168 mmHg
